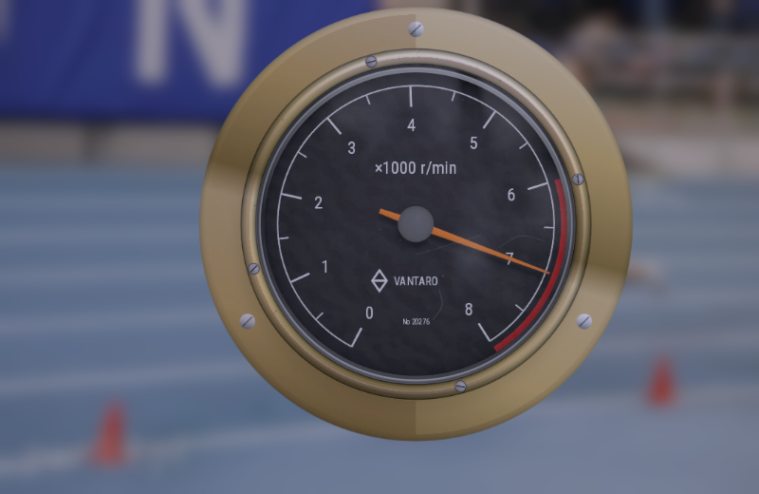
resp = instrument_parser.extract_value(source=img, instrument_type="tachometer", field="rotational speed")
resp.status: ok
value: 7000 rpm
